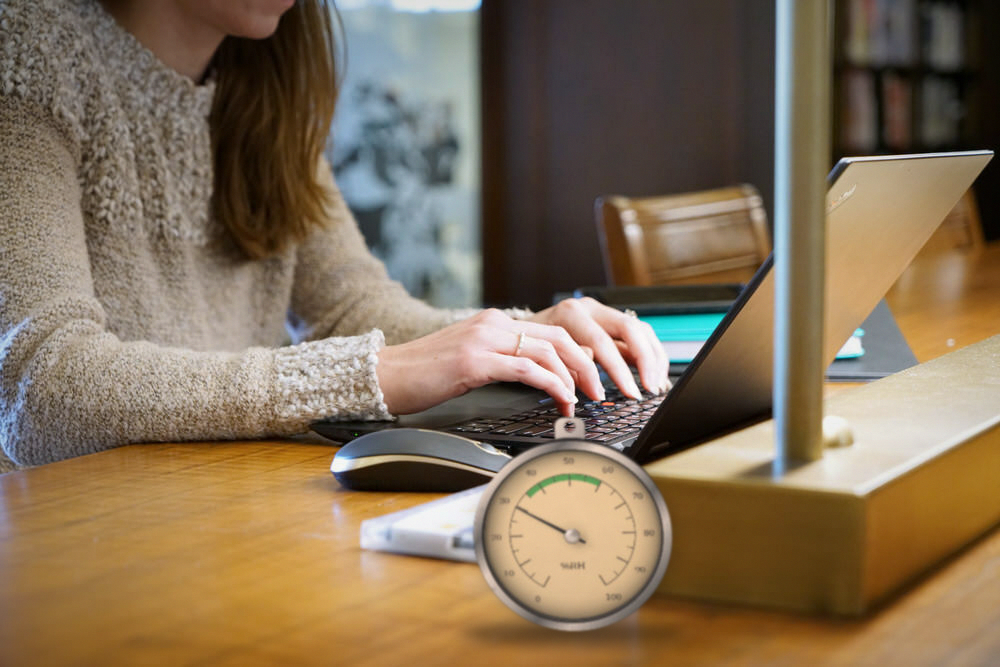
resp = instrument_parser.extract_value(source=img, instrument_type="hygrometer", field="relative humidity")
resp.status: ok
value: 30 %
